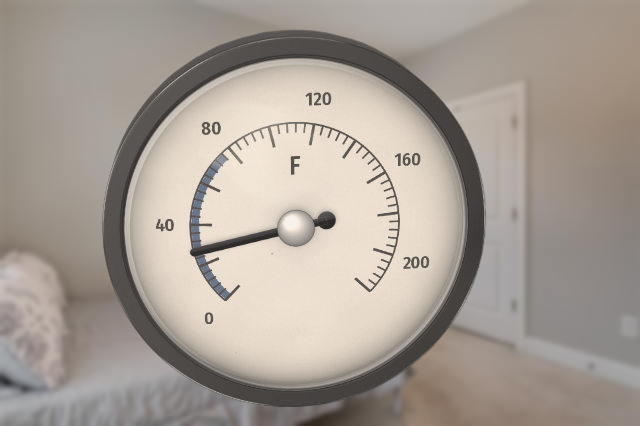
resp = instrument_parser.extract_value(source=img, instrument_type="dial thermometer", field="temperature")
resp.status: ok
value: 28 °F
